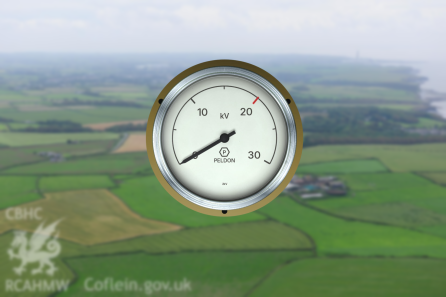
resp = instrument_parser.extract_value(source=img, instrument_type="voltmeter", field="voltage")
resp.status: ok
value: 0 kV
